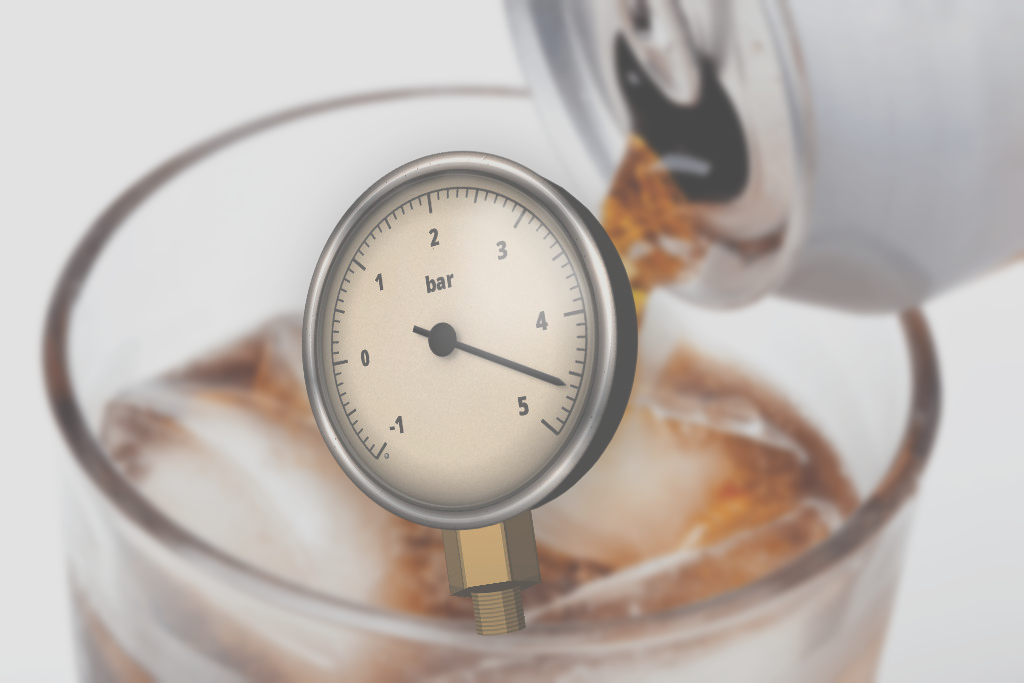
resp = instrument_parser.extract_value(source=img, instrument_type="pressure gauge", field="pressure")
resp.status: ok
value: 4.6 bar
